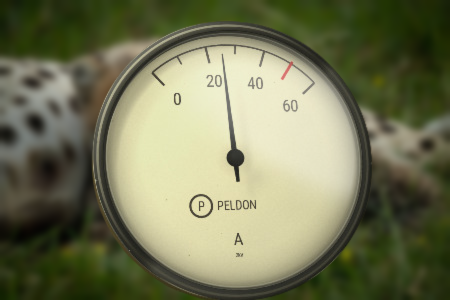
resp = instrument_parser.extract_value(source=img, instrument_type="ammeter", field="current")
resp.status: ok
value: 25 A
